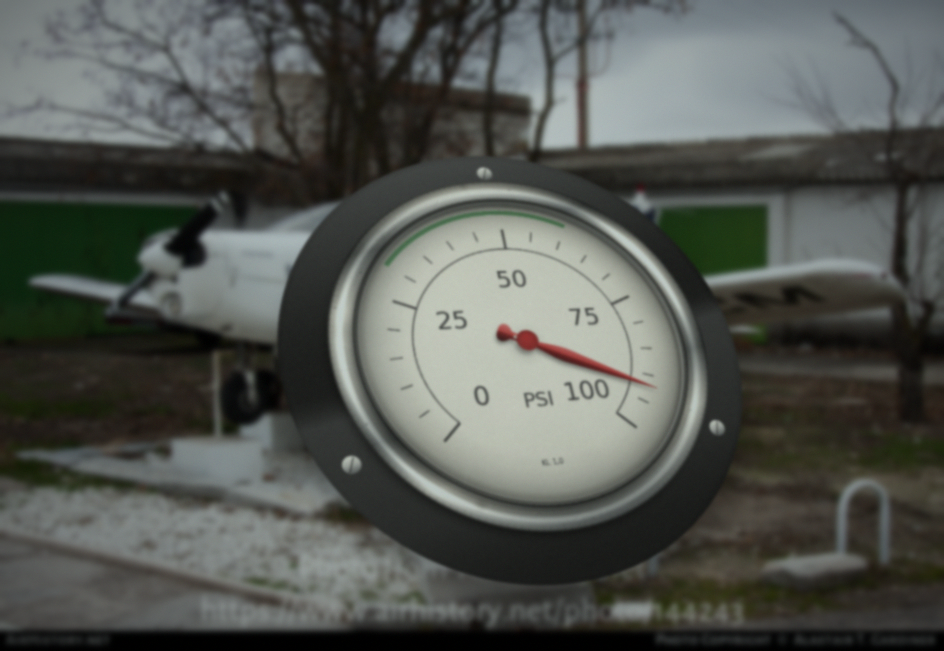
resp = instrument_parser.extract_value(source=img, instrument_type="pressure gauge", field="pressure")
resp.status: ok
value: 92.5 psi
